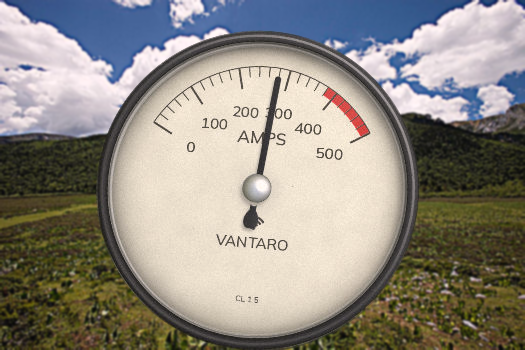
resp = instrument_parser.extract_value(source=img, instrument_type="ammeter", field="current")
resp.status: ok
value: 280 A
